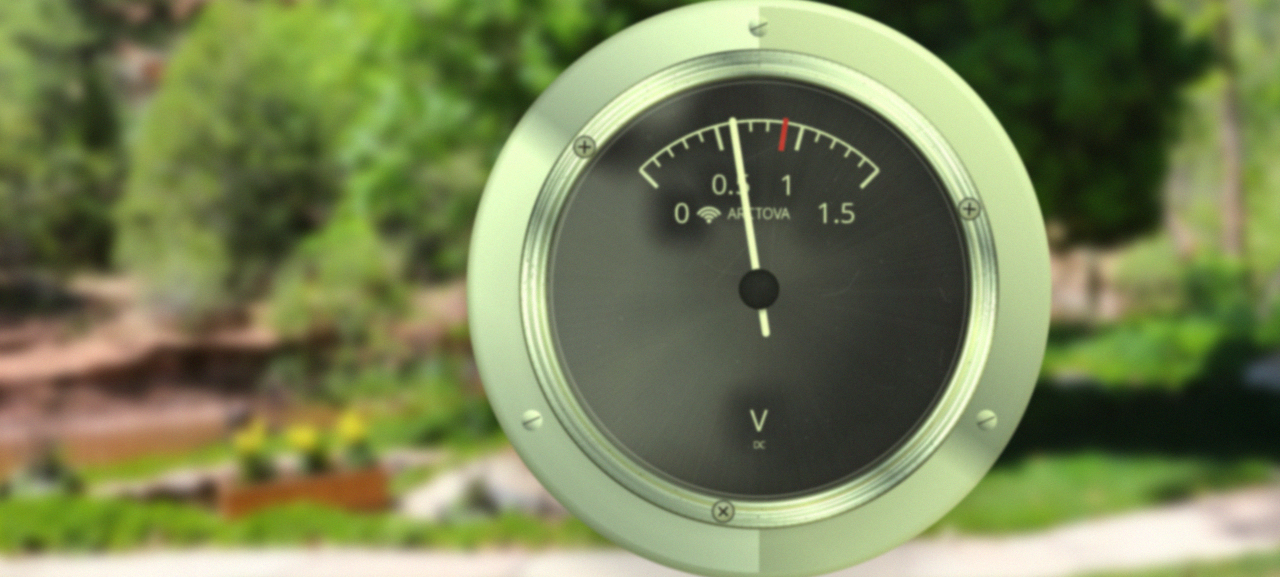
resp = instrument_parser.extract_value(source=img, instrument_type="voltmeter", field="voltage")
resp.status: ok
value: 0.6 V
